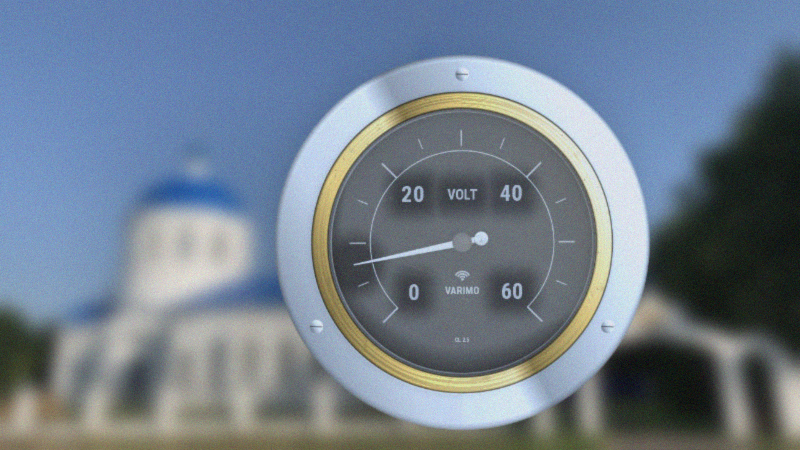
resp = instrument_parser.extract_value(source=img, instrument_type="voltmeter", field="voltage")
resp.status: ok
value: 7.5 V
